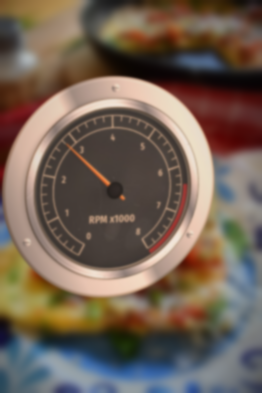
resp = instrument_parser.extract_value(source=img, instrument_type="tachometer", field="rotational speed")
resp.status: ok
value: 2800 rpm
